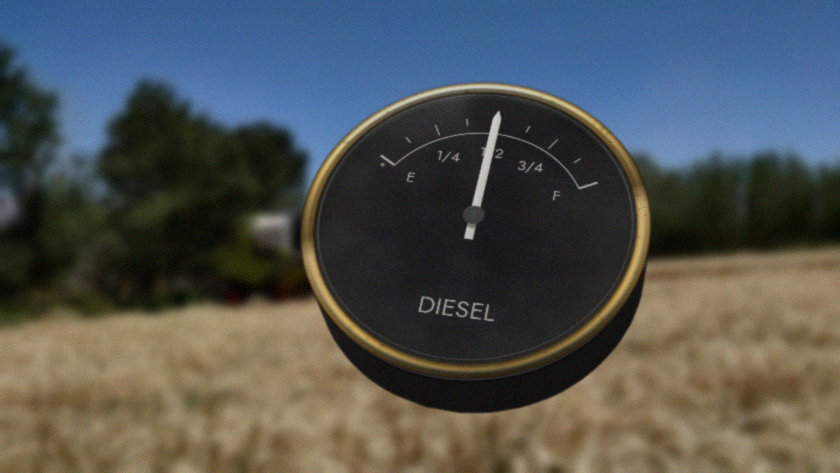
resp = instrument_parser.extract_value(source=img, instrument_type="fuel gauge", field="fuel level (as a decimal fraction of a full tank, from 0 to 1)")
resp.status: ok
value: 0.5
